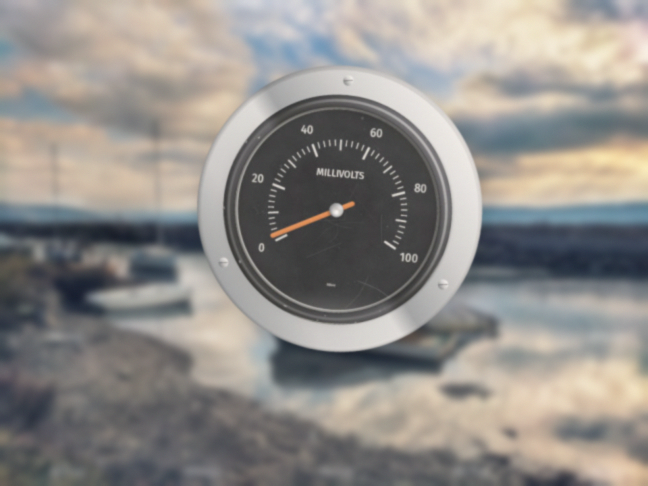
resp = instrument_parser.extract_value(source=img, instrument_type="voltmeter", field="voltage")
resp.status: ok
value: 2 mV
